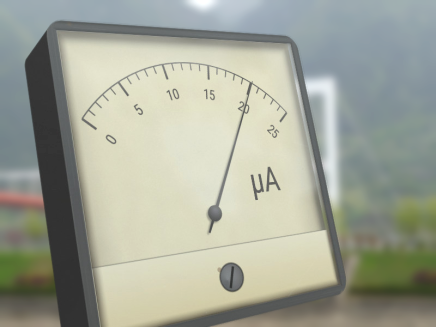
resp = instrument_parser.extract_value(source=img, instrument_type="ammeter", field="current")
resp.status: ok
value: 20 µA
